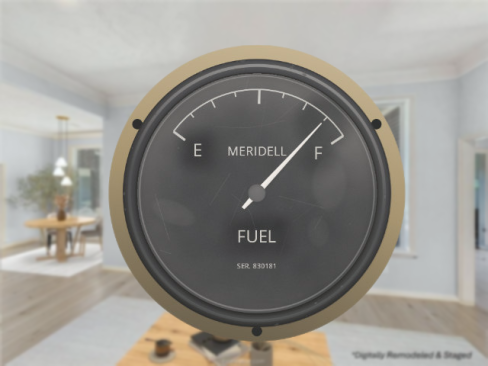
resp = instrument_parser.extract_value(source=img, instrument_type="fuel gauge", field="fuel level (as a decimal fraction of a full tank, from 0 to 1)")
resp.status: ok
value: 0.875
